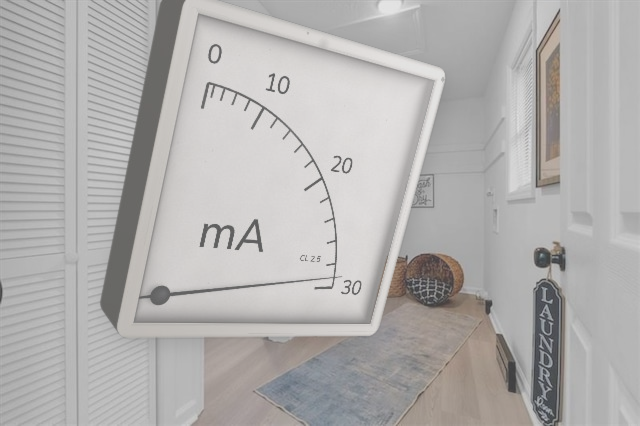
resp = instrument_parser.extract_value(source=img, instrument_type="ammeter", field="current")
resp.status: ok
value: 29 mA
